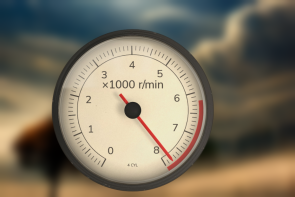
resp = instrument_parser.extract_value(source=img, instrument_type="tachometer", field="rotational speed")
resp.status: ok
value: 7800 rpm
